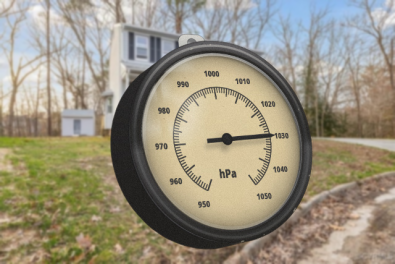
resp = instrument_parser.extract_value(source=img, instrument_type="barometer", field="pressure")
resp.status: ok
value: 1030 hPa
